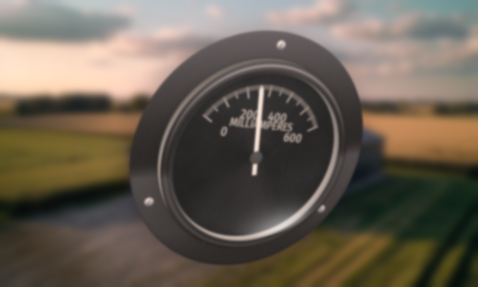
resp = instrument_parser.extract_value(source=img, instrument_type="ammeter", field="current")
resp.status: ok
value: 250 mA
